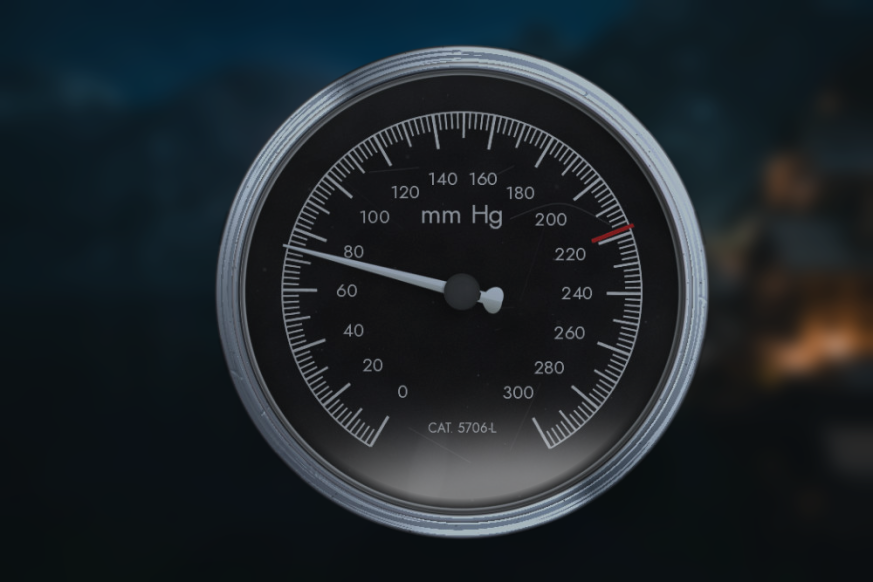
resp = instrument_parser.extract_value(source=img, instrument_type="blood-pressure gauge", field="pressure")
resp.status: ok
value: 74 mmHg
